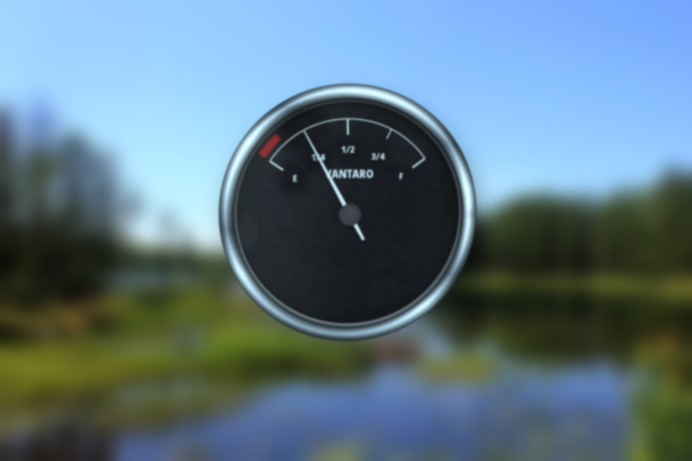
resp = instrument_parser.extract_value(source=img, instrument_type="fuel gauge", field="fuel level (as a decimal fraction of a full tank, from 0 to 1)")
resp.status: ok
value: 0.25
